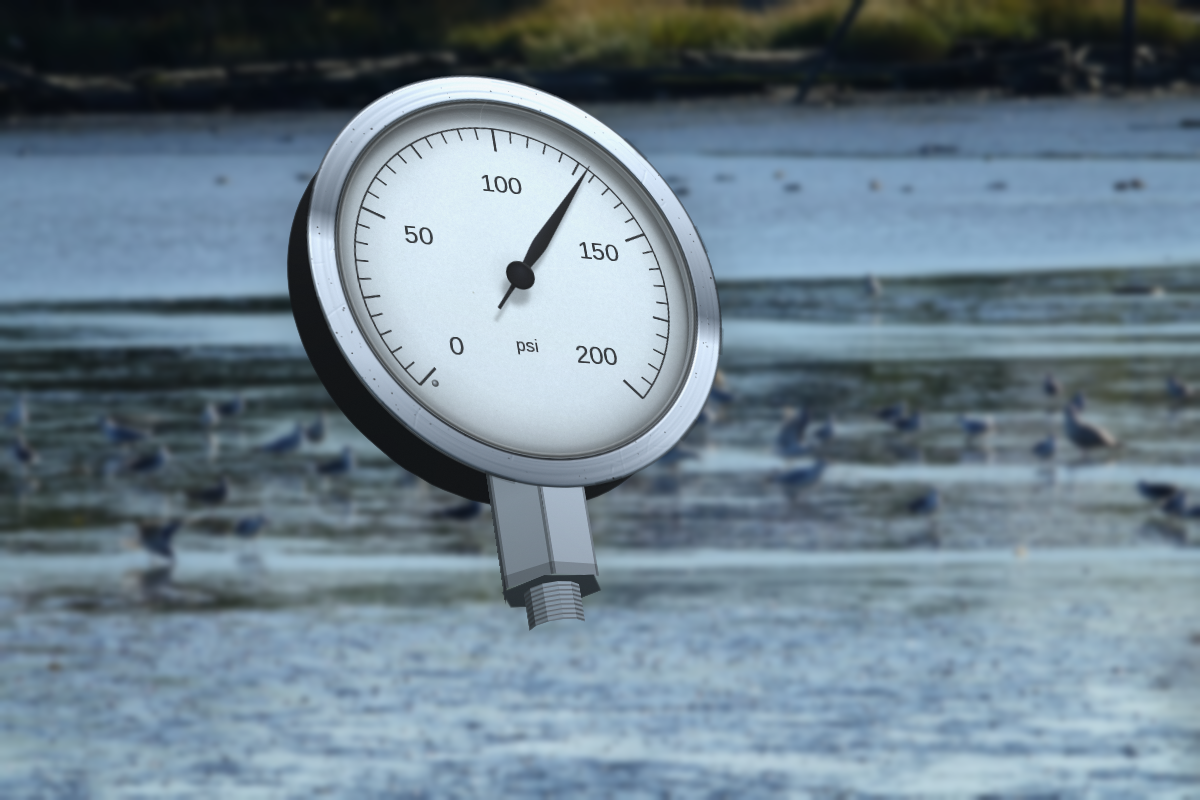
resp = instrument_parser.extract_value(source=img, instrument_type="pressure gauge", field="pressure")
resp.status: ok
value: 127.5 psi
